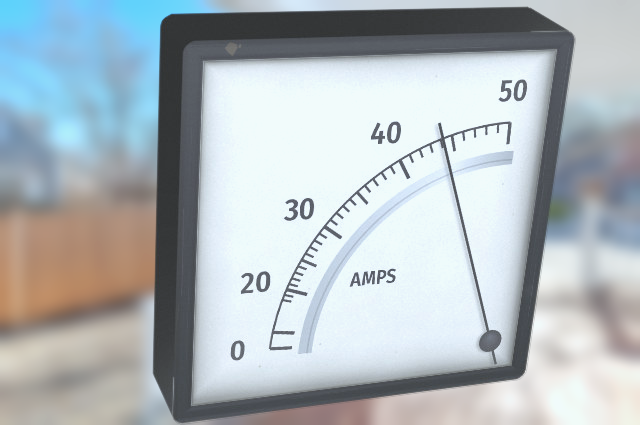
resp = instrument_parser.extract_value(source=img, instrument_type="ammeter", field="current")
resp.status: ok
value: 44 A
